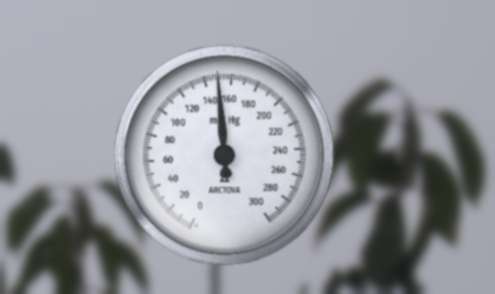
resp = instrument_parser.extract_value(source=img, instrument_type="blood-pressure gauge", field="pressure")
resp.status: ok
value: 150 mmHg
